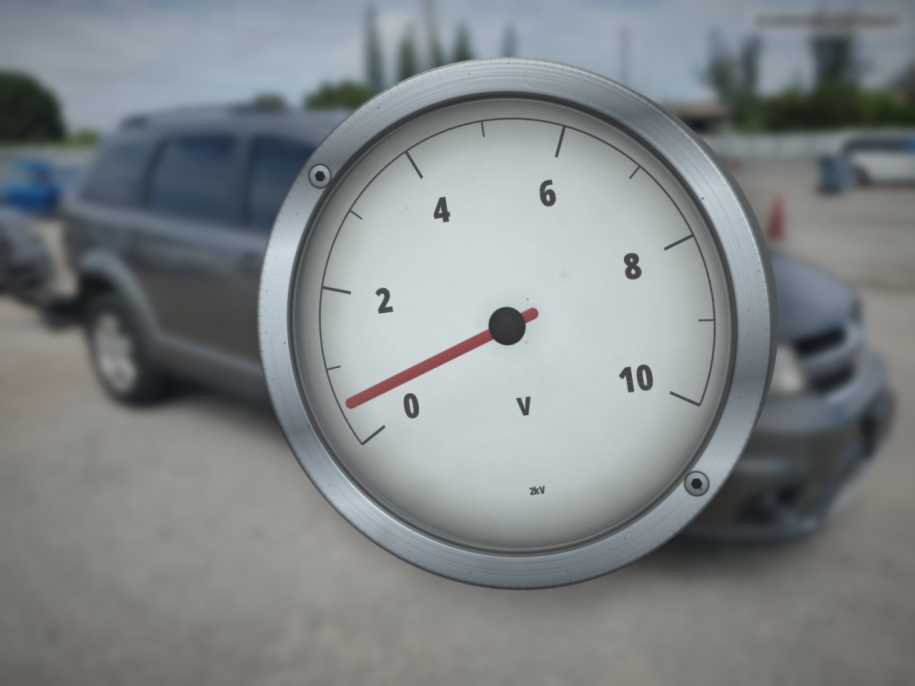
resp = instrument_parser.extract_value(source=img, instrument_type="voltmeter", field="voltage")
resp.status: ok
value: 0.5 V
